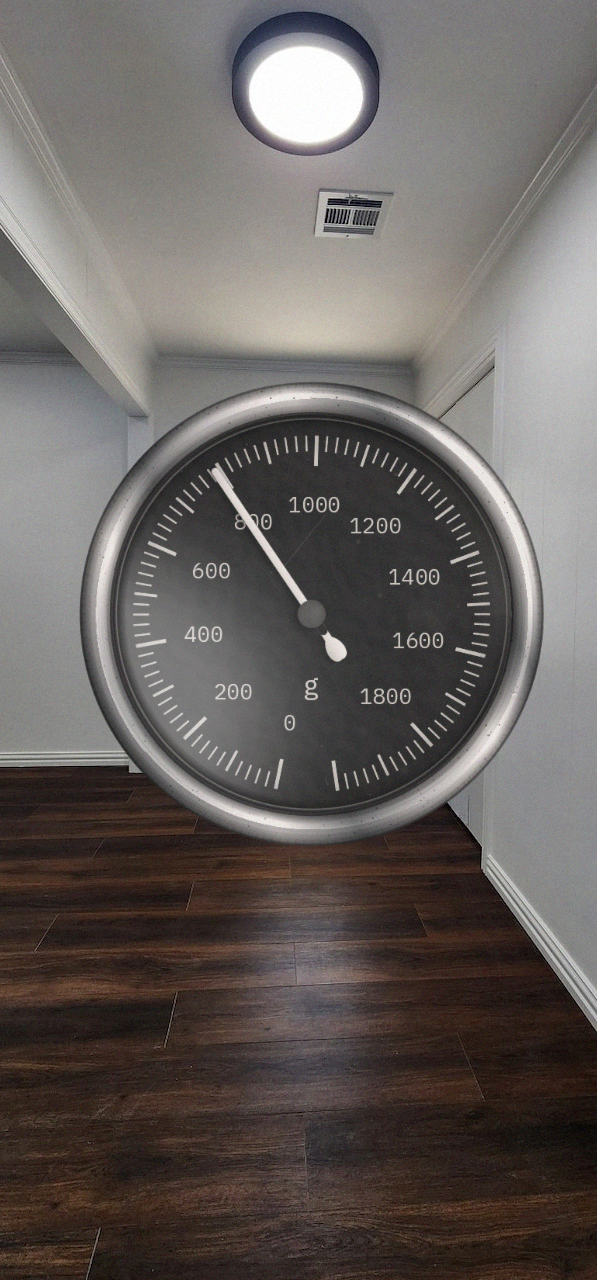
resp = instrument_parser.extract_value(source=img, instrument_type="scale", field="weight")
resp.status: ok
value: 790 g
